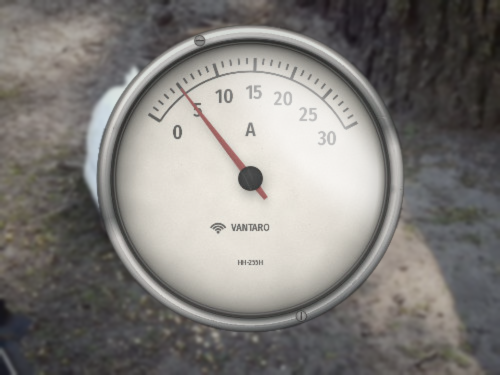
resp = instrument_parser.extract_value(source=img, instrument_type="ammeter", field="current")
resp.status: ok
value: 5 A
